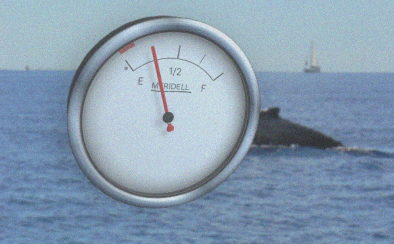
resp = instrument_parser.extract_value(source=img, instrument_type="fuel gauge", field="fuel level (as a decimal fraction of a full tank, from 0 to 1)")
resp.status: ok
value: 0.25
